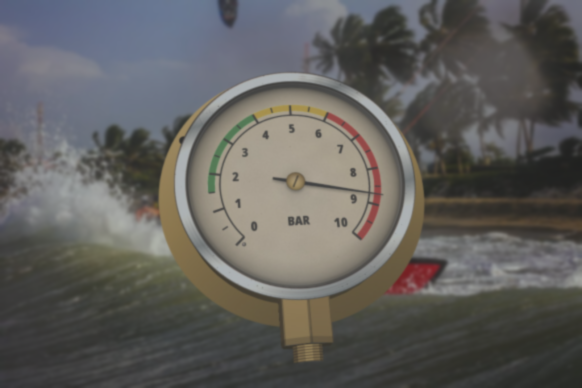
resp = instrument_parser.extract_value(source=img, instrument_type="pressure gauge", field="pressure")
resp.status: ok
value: 8.75 bar
